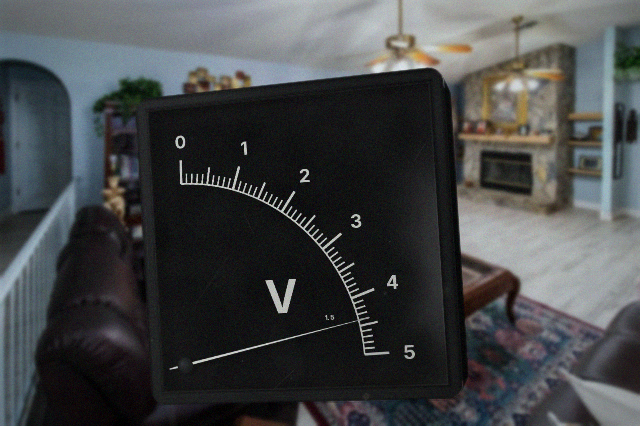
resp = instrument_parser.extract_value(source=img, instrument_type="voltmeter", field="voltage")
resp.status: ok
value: 4.4 V
